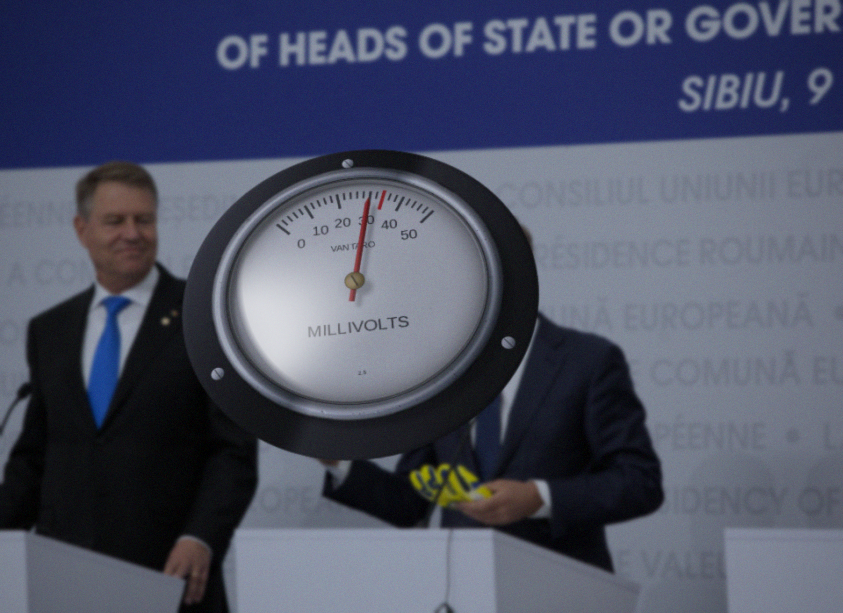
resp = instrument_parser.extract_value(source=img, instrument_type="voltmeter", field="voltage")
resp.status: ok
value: 30 mV
